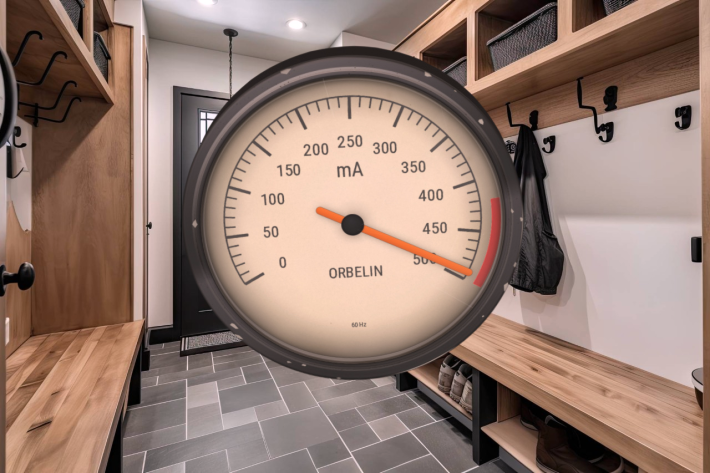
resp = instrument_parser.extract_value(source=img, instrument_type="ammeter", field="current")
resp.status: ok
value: 490 mA
